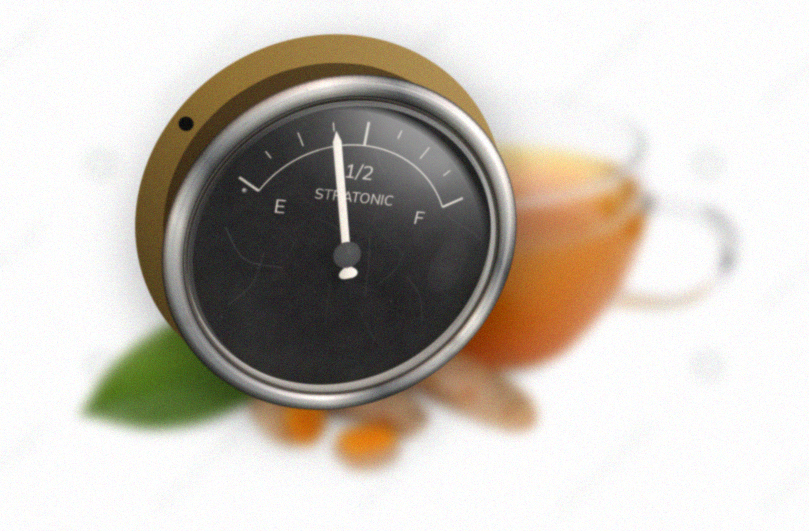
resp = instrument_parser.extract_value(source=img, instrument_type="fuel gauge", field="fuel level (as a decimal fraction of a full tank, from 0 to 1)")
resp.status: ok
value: 0.375
